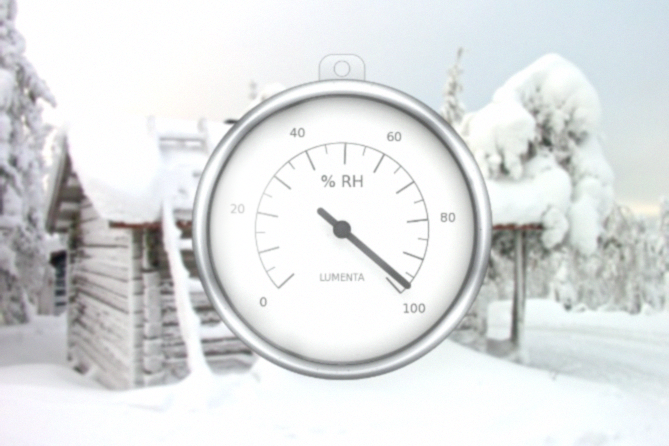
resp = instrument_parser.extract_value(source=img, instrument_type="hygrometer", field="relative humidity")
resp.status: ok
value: 97.5 %
